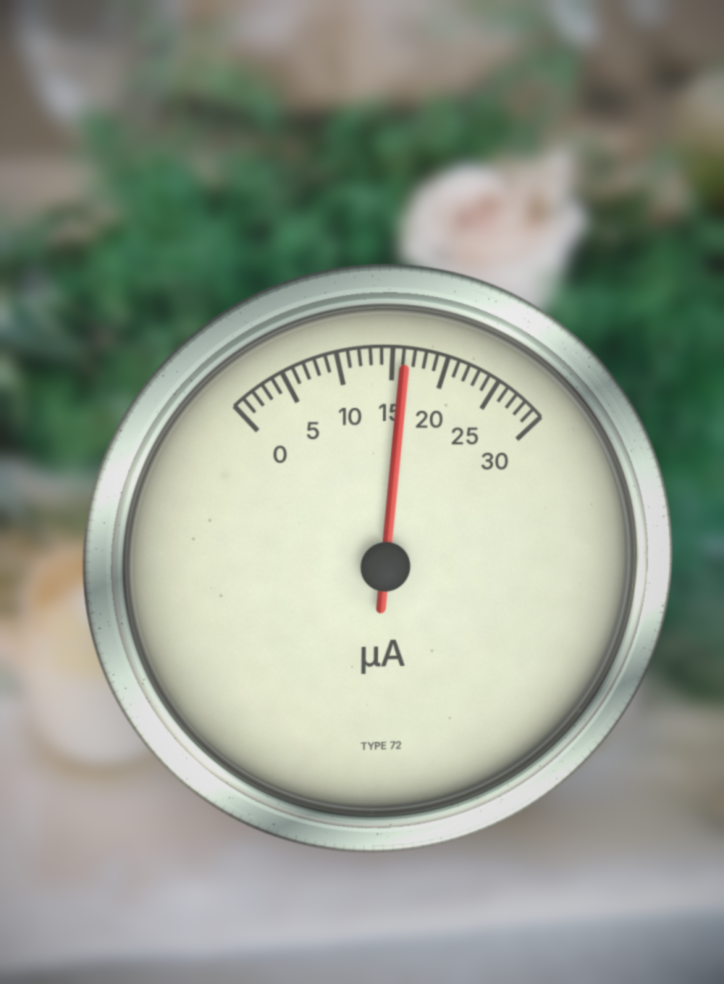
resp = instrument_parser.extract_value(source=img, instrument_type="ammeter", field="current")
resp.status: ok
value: 16 µA
